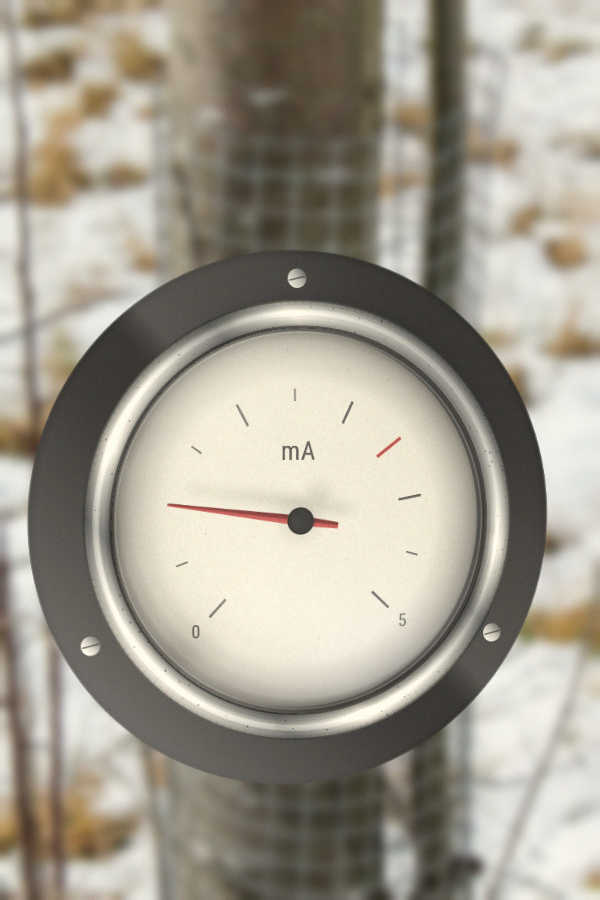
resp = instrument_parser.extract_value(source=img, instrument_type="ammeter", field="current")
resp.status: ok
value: 1 mA
